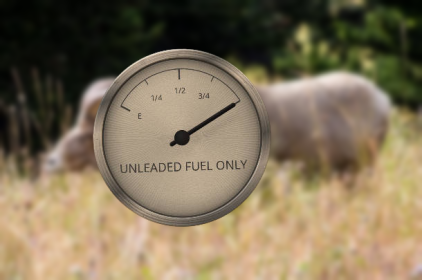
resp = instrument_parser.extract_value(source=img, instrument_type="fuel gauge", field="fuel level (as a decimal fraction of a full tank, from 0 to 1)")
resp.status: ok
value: 1
